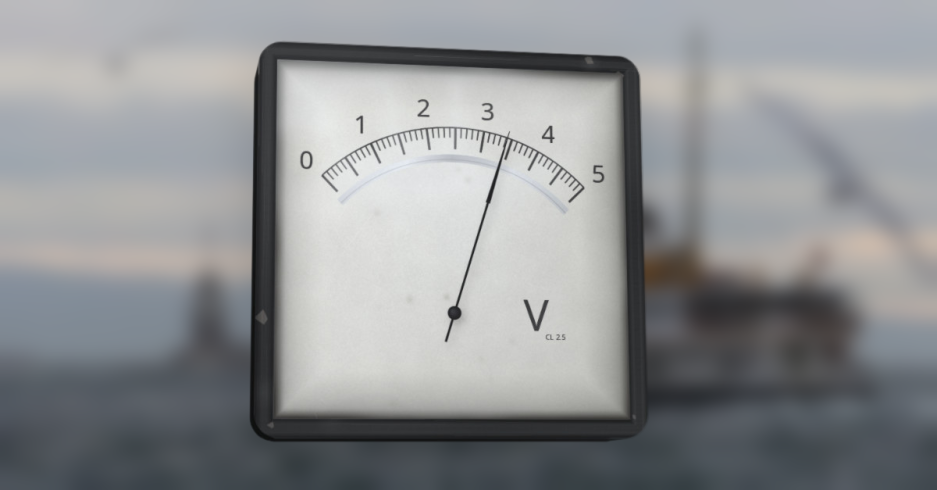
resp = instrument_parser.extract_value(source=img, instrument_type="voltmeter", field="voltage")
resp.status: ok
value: 3.4 V
